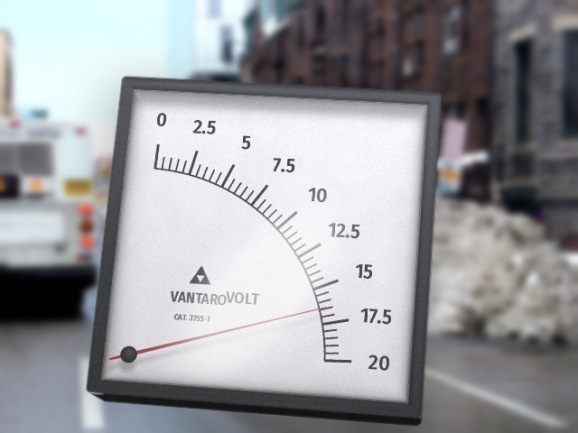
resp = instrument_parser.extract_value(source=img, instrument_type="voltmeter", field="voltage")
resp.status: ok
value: 16.5 V
